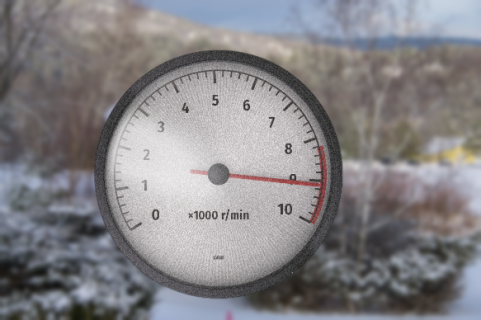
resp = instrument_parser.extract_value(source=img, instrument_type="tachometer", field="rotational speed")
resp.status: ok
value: 9100 rpm
